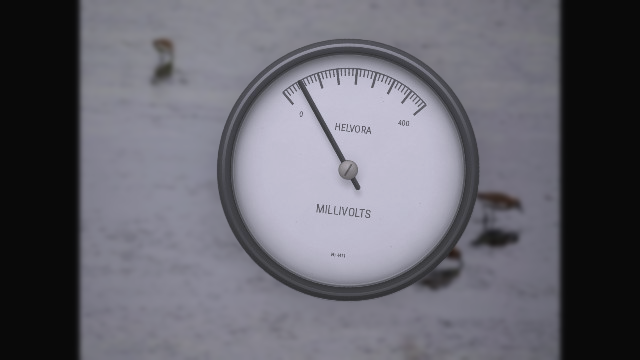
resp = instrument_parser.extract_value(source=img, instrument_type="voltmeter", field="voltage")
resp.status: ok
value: 50 mV
